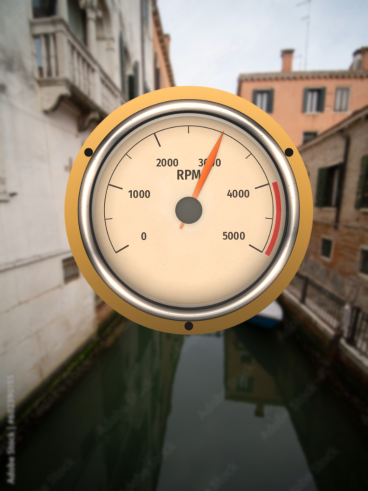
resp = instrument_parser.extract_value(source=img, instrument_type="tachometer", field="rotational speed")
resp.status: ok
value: 3000 rpm
